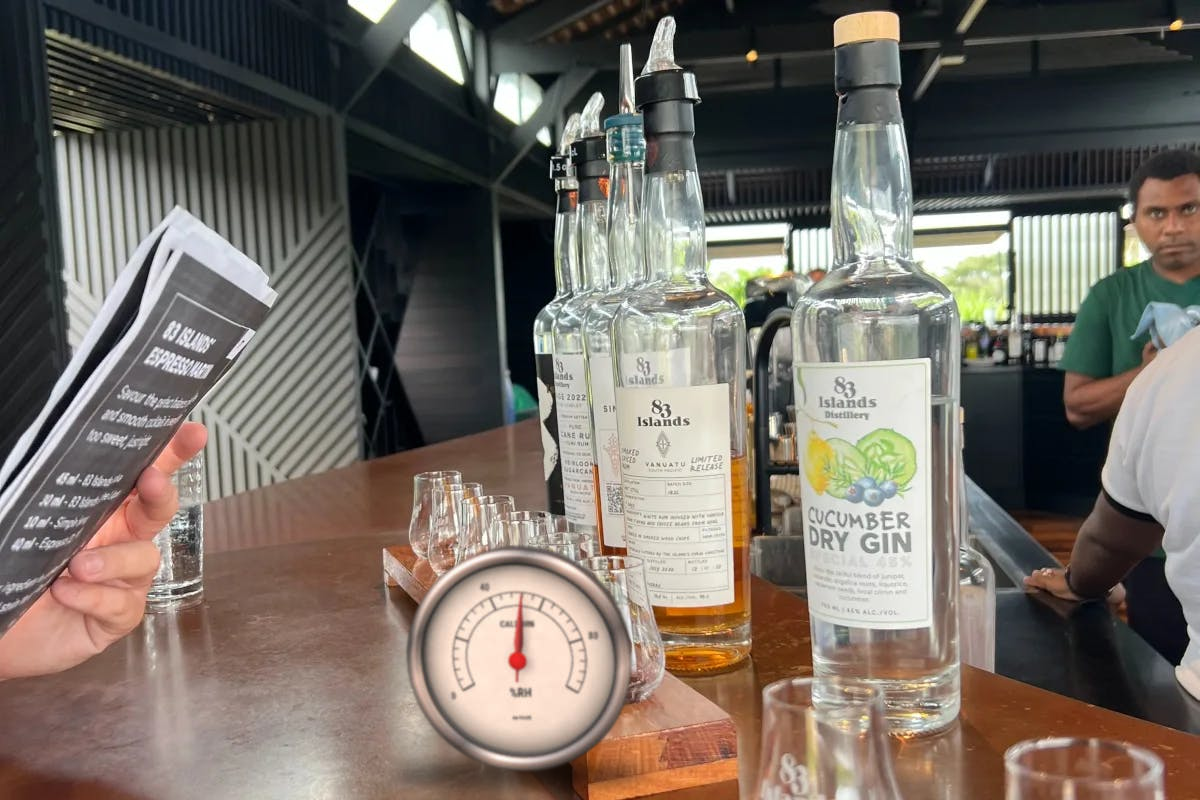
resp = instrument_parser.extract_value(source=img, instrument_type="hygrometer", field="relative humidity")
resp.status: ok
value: 52 %
